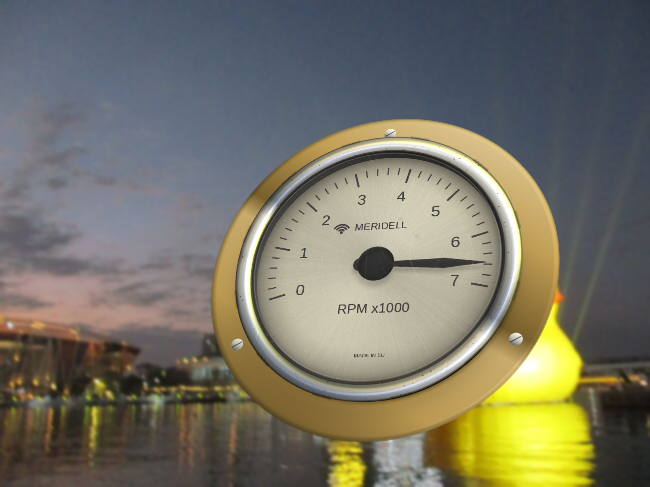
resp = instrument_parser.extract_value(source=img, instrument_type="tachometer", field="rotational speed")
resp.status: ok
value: 6600 rpm
